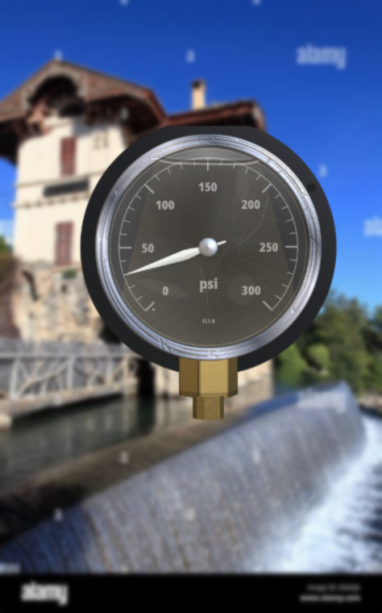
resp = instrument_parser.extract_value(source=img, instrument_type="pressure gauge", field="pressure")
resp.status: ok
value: 30 psi
